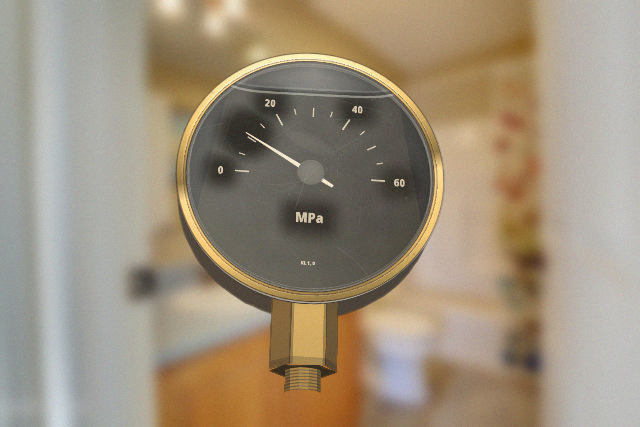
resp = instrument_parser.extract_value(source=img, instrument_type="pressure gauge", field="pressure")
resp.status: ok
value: 10 MPa
